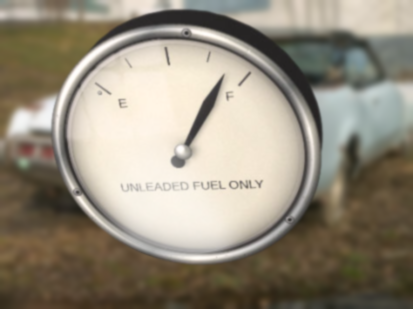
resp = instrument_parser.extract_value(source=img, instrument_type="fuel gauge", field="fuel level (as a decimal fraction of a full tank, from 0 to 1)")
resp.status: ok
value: 0.875
